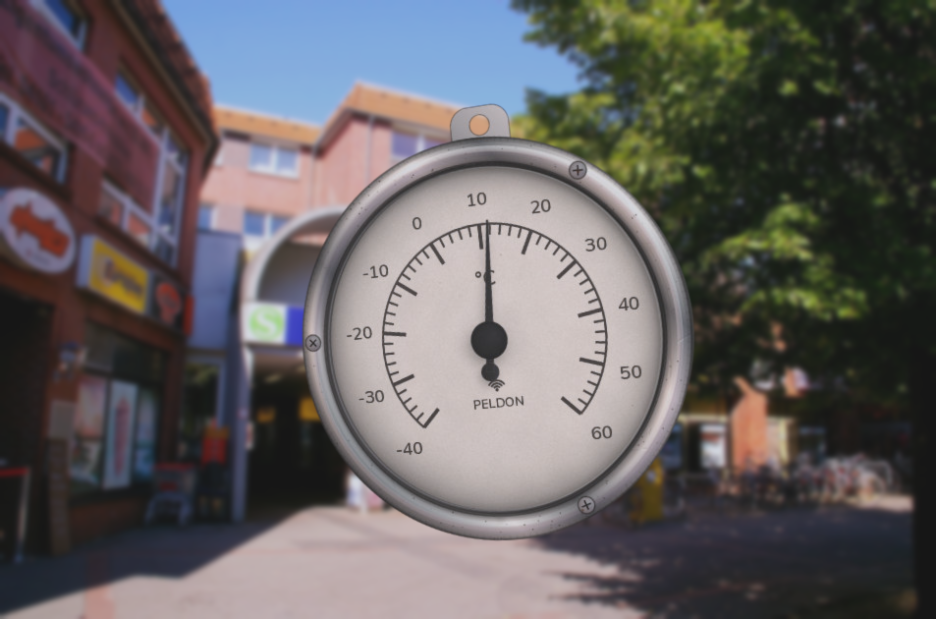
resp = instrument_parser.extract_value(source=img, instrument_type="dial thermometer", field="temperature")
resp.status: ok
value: 12 °C
